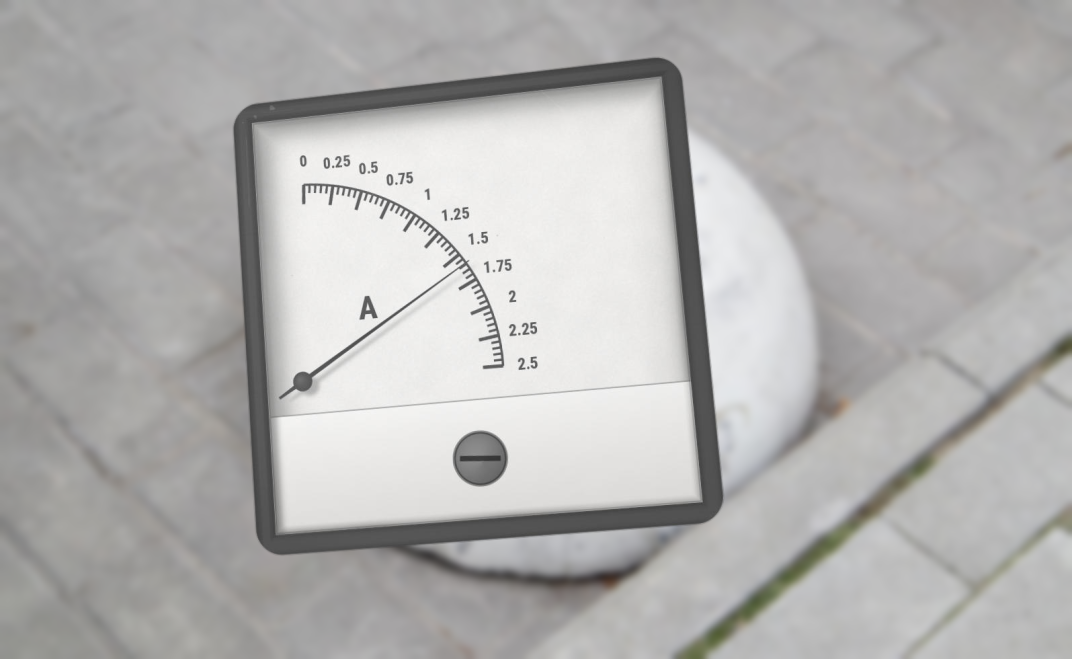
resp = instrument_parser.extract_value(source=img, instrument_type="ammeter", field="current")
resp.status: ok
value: 1.6 A
